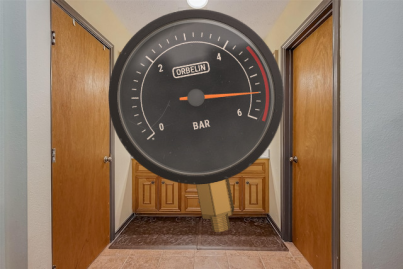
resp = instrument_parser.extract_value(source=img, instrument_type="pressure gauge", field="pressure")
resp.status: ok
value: 5.4 bar
